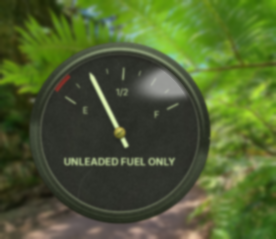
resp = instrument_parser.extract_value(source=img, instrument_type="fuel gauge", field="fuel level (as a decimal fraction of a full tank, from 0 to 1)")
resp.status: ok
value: 0.25
